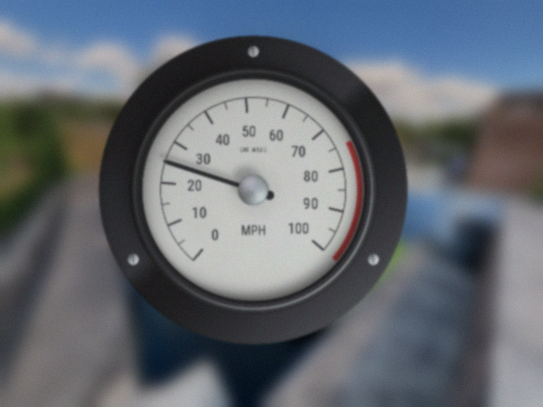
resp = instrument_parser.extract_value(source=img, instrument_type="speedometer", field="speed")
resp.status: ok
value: 25 mph
